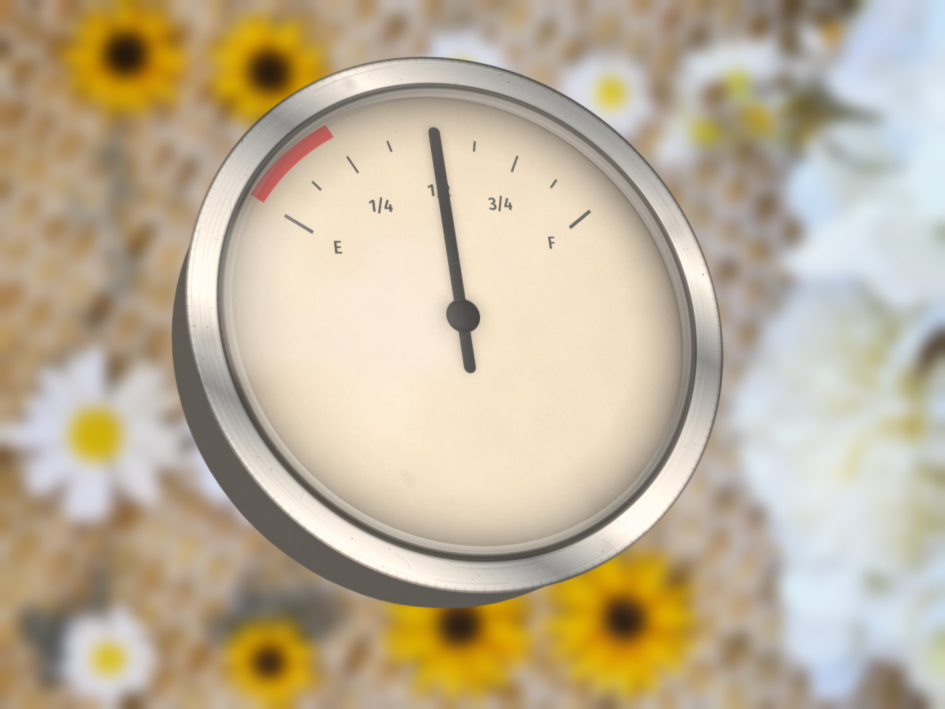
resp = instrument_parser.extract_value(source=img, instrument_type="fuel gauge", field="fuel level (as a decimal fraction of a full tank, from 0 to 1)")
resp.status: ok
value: 0.5
